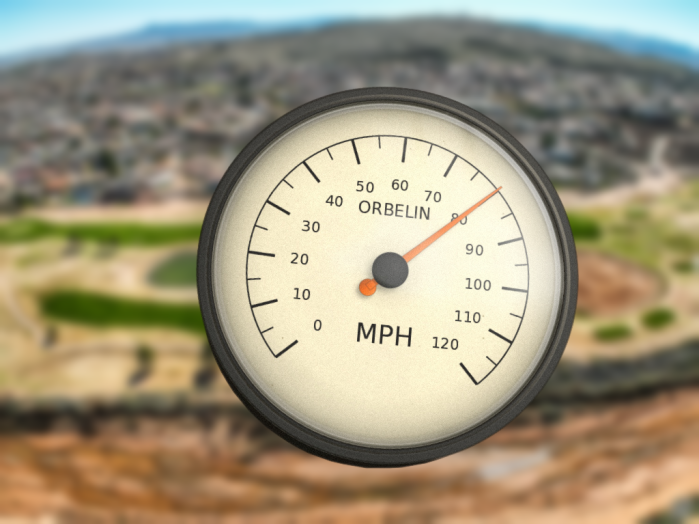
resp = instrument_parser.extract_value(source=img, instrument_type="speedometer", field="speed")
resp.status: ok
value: 80 mph
